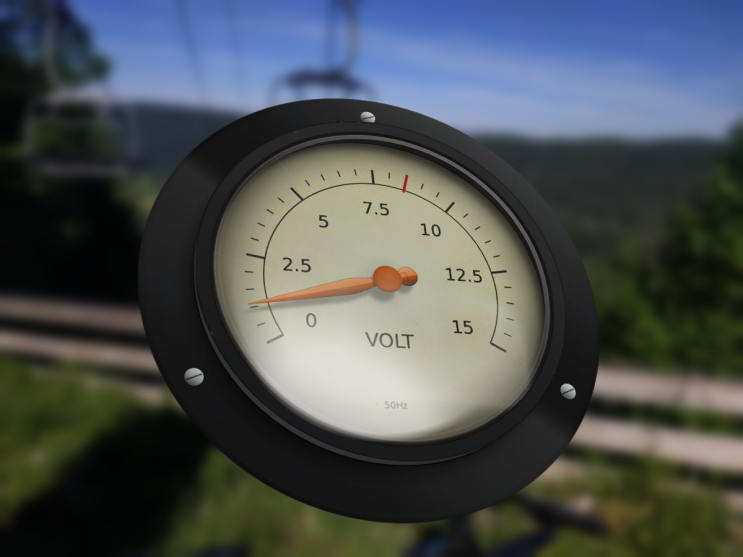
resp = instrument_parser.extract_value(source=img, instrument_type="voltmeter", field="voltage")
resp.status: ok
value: 1 V
